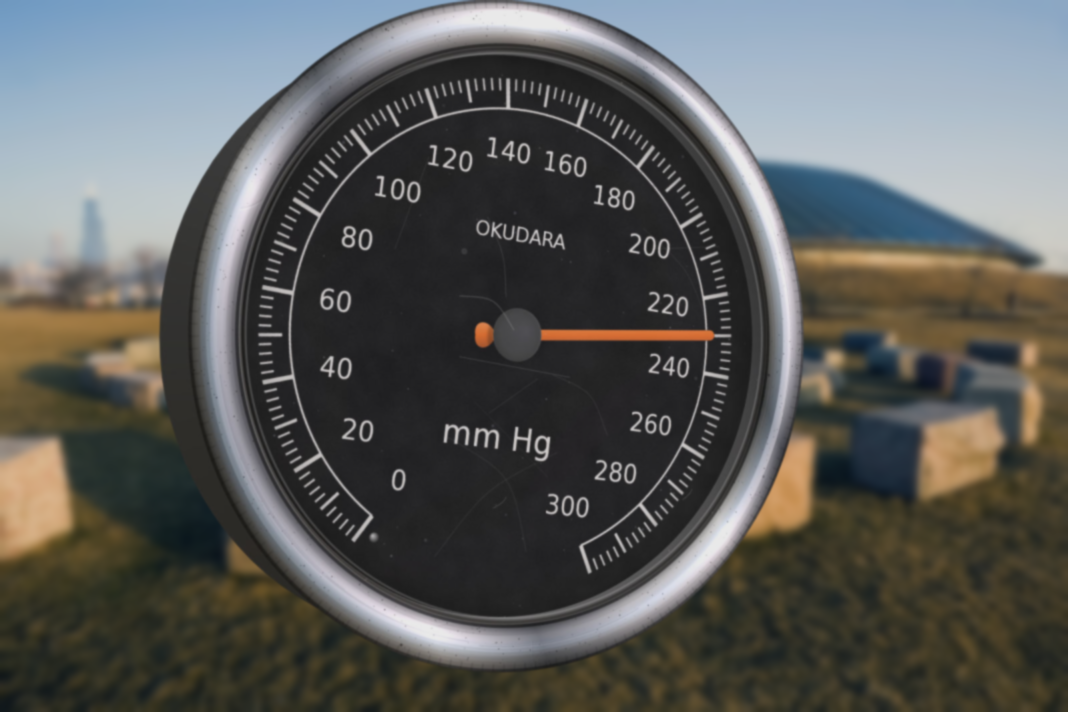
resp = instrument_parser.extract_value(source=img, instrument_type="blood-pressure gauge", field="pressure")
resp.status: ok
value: 230 mmHg
